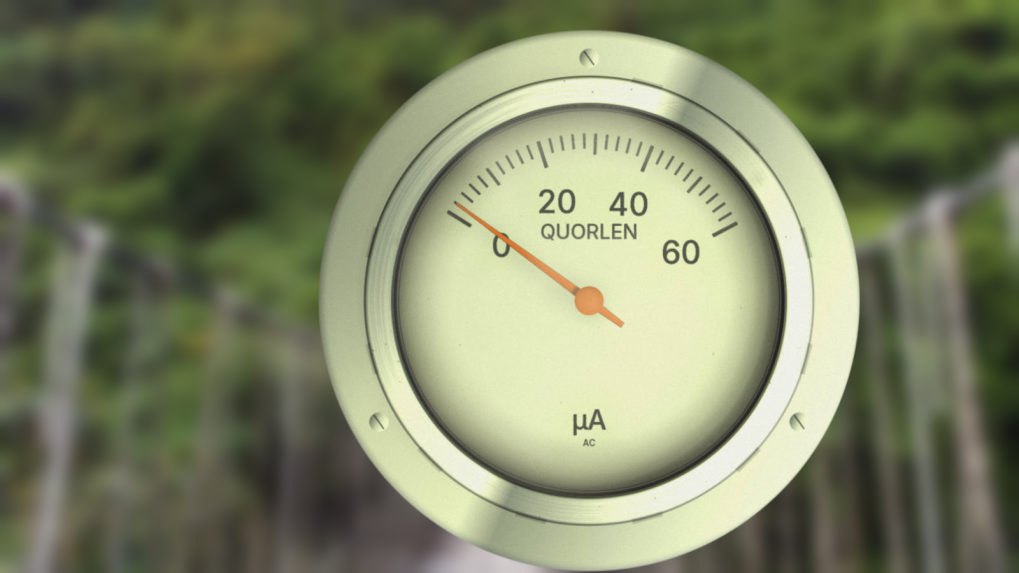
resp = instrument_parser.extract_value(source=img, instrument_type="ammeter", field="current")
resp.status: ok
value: 2 µA
